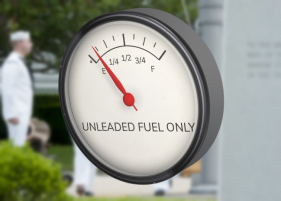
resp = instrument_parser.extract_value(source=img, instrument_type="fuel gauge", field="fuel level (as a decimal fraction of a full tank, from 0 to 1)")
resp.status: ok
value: 0.125
